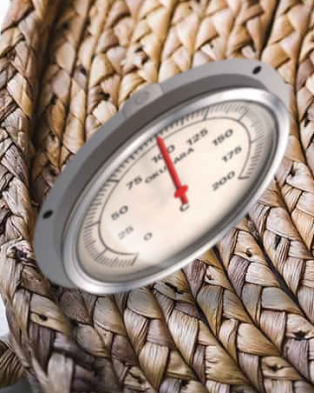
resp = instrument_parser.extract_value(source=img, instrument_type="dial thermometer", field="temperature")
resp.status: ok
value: 100 °C
